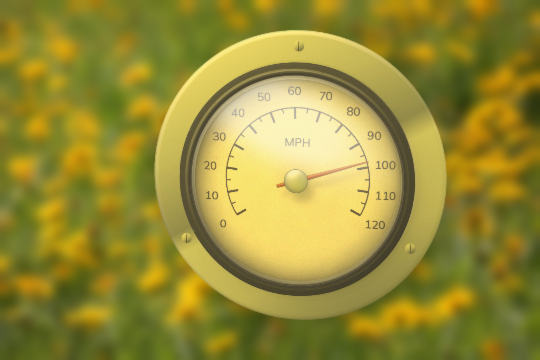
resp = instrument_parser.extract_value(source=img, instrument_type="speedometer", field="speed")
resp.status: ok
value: 97.5 mph
